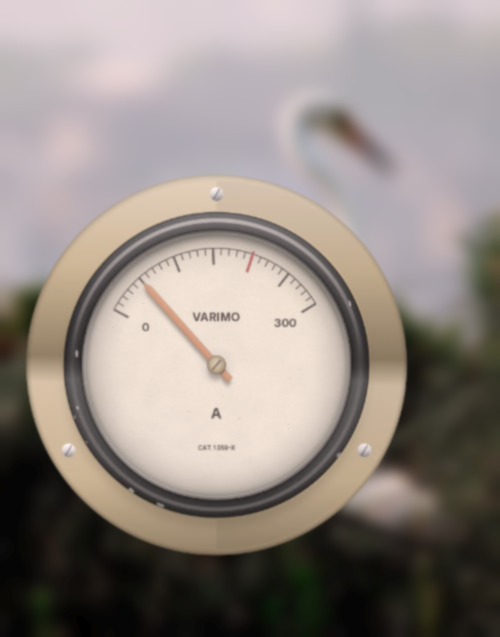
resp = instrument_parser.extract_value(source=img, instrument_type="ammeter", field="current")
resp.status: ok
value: 50 A
